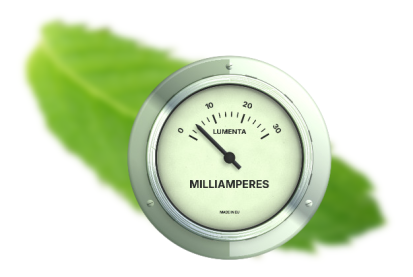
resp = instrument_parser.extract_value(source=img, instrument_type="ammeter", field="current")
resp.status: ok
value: 4 mA
